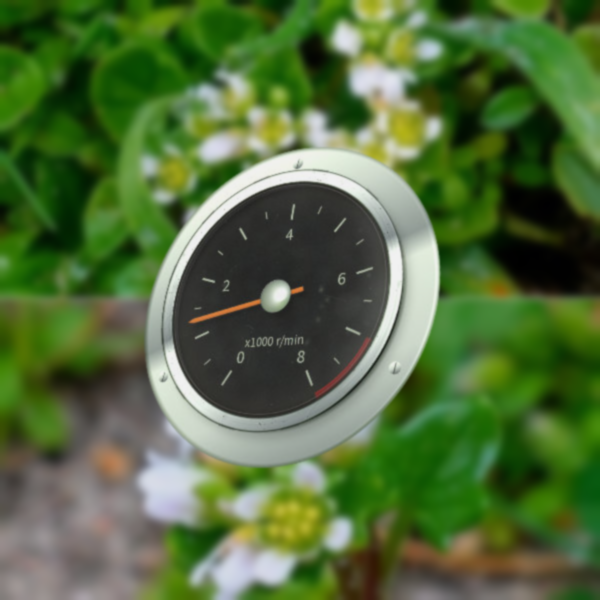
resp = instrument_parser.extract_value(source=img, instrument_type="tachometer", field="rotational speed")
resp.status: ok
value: 1250 rpm
